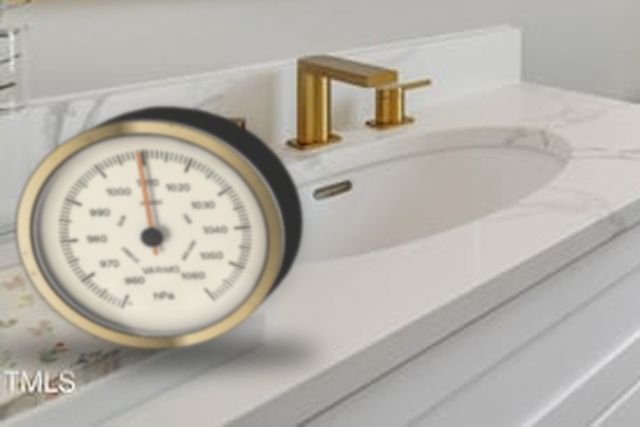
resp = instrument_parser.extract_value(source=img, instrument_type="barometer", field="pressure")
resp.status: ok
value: 1010 hPa
